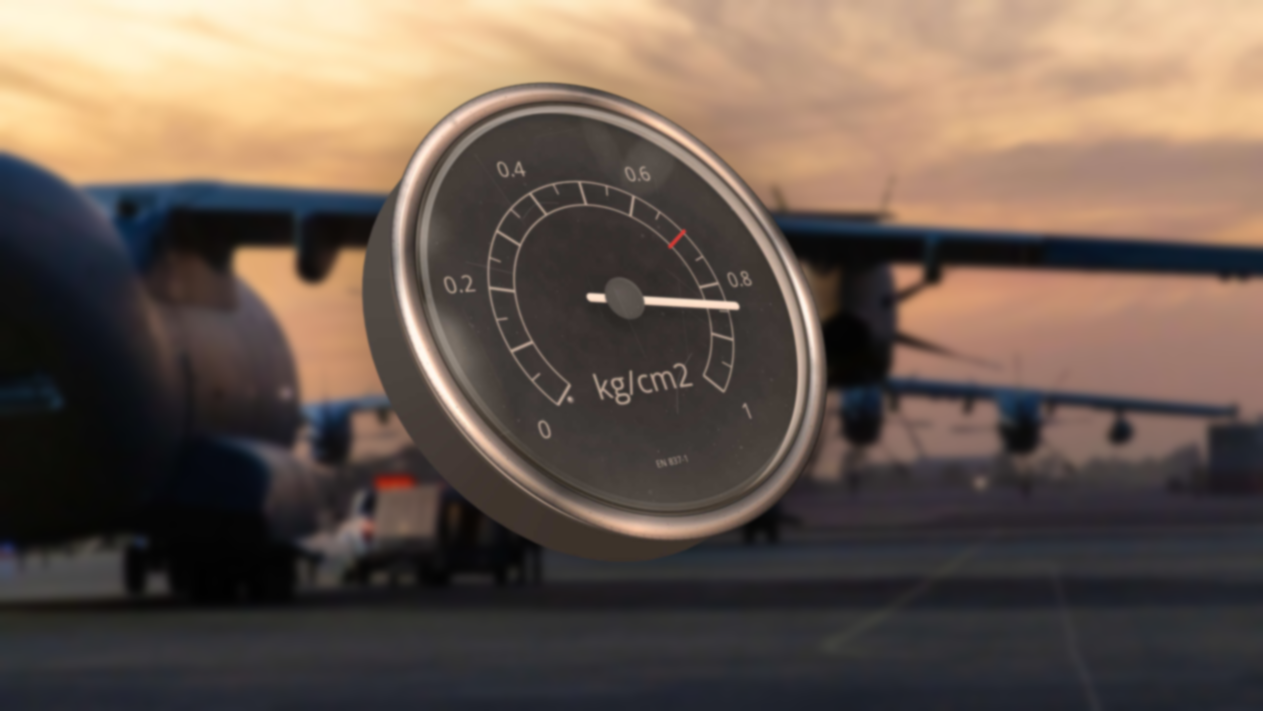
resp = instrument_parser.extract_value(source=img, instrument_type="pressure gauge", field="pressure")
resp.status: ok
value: 0.85 kg/cm²
